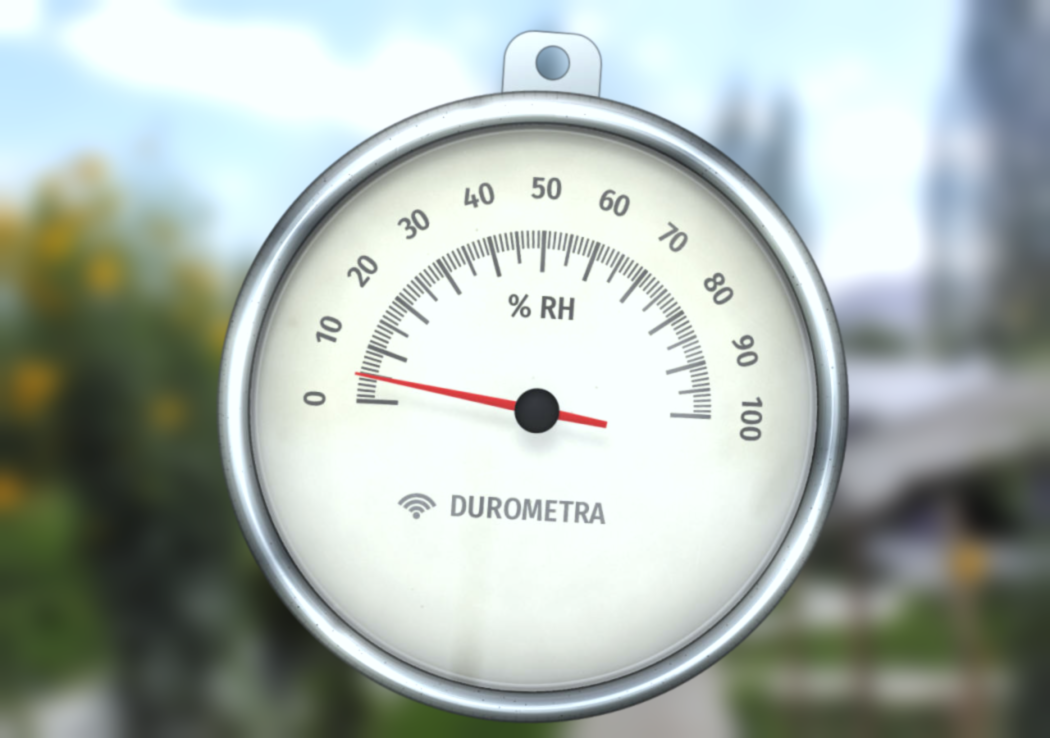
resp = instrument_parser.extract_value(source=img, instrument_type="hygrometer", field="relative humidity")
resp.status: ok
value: 5 %
